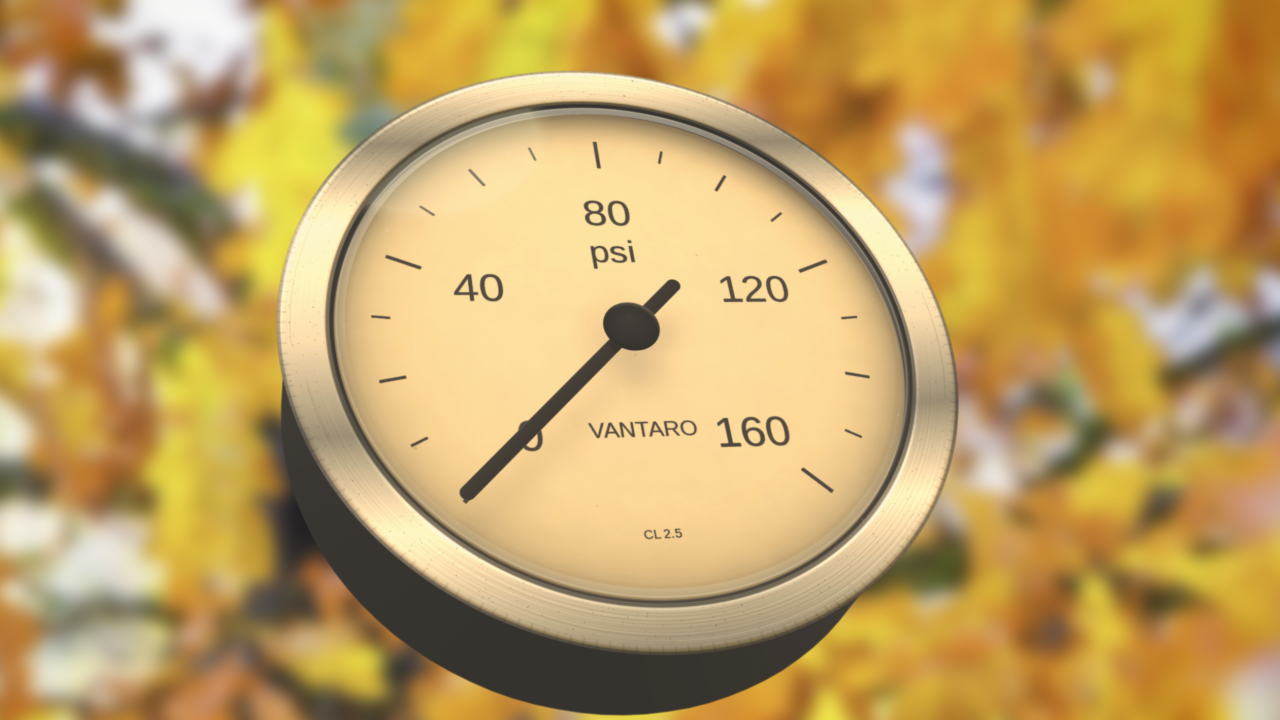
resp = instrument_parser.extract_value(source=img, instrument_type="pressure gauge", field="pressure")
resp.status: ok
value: 0 psi
